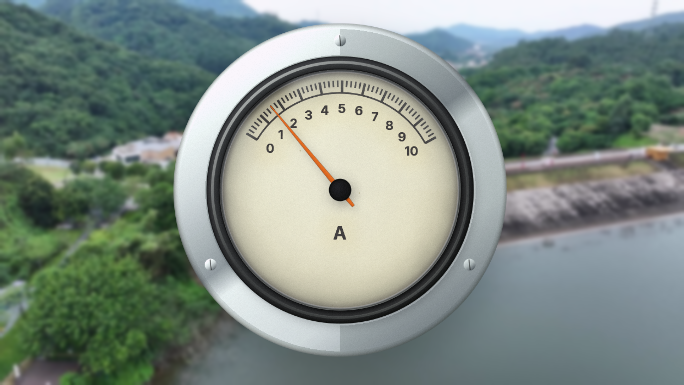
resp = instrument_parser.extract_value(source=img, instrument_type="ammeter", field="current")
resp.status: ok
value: 1.6 A
